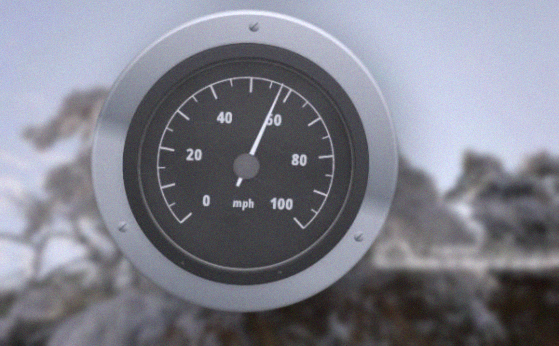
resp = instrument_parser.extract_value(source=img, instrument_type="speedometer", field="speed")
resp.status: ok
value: 57.5 mph
